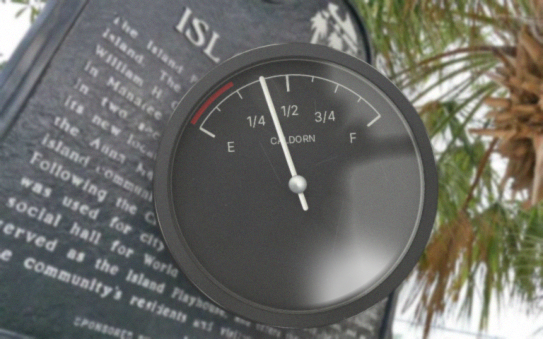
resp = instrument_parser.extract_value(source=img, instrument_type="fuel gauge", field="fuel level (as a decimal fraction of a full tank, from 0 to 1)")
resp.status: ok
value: 0.375
